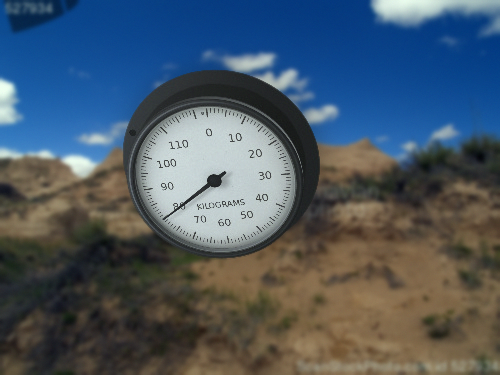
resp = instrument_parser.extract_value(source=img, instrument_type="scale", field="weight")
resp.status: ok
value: 80 kg
